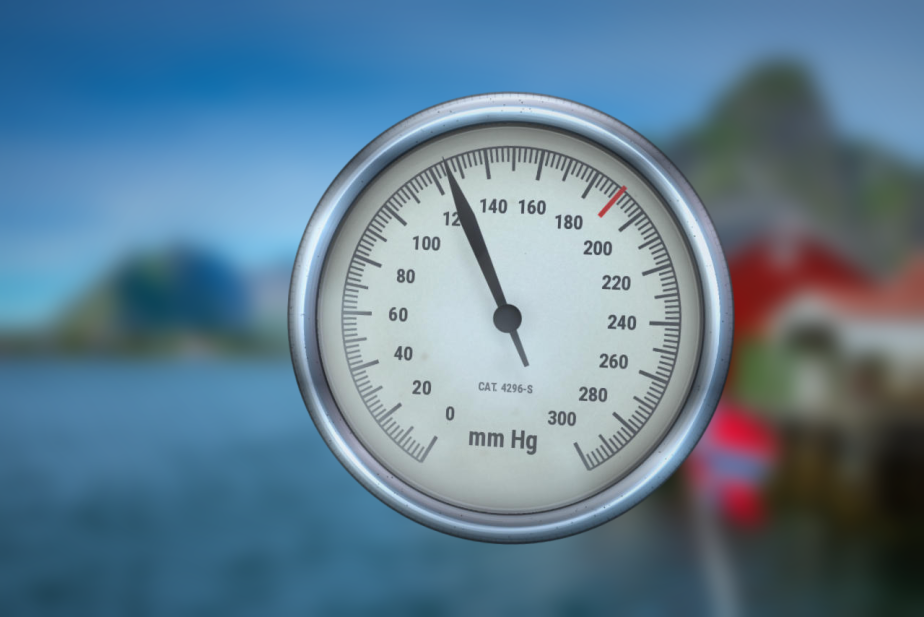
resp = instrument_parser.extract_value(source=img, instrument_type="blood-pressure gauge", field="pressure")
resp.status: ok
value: 126 mmHg
